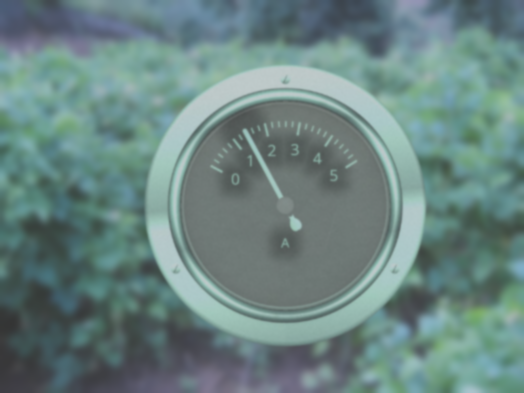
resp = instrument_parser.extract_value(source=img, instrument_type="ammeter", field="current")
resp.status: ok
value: 1.4 A
